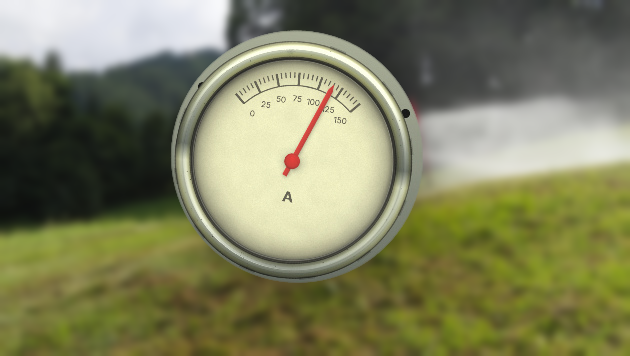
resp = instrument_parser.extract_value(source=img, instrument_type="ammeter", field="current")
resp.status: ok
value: 115 A
